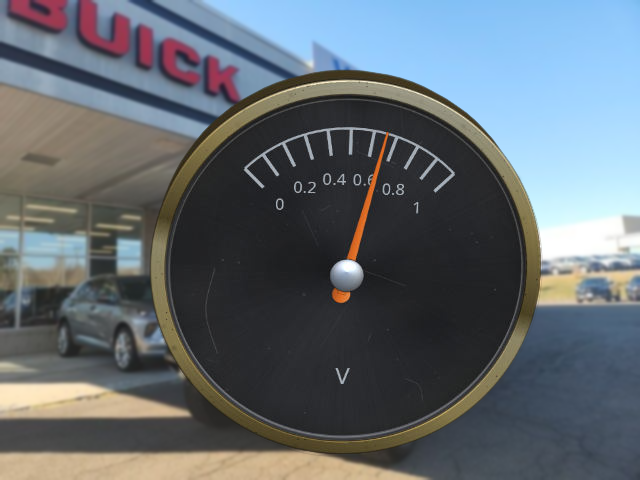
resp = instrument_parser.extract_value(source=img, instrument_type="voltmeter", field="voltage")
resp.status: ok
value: 0.65 V
